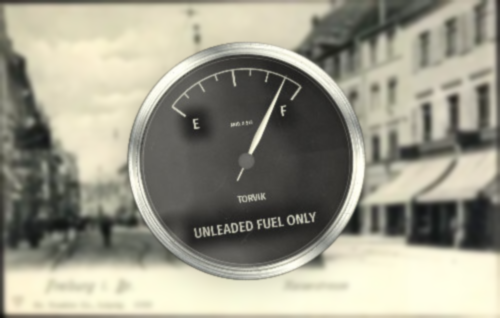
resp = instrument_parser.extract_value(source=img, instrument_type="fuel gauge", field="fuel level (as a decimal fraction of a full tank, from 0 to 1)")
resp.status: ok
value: 0.875
